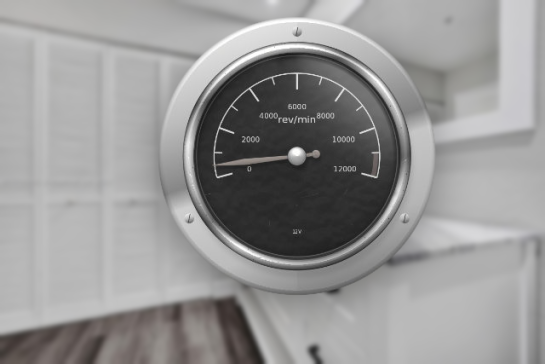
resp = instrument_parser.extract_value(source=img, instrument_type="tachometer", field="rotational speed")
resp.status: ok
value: 500 rpm
